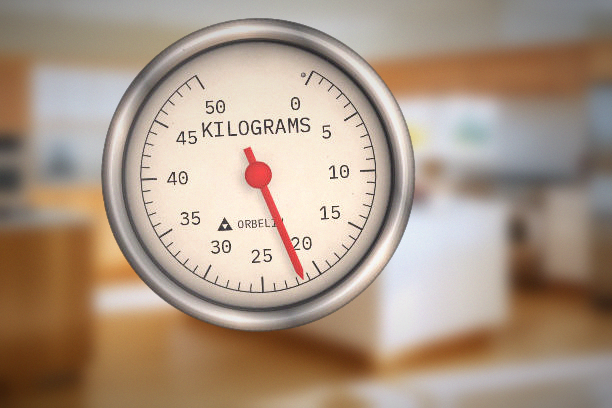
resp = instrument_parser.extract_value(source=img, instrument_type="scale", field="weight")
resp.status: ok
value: 21.5 kg
